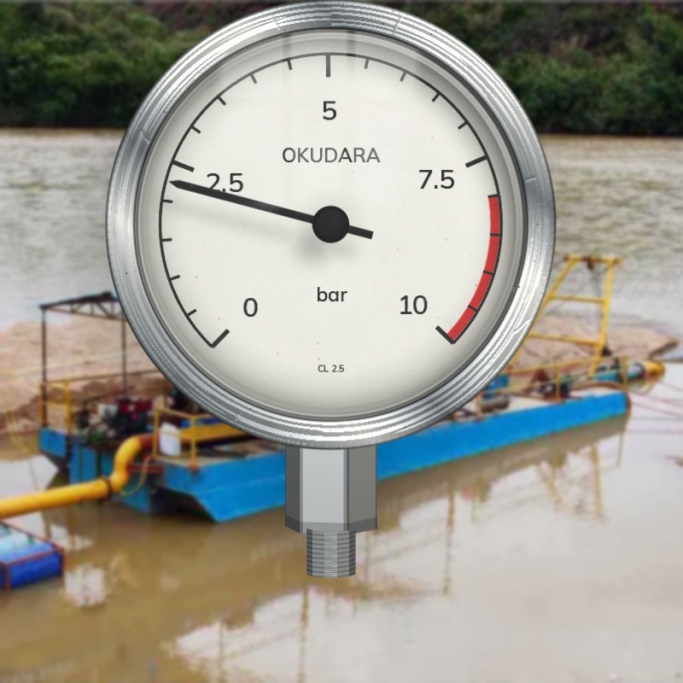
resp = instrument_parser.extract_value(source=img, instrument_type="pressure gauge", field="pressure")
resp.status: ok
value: 2.25 bar
